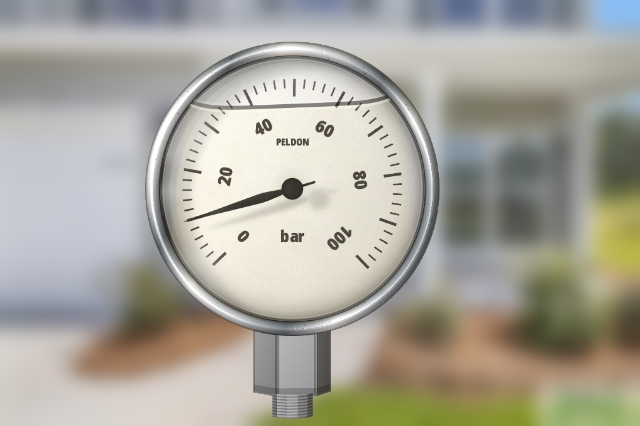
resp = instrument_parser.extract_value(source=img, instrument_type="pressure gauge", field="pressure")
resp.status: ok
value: 10 bar
